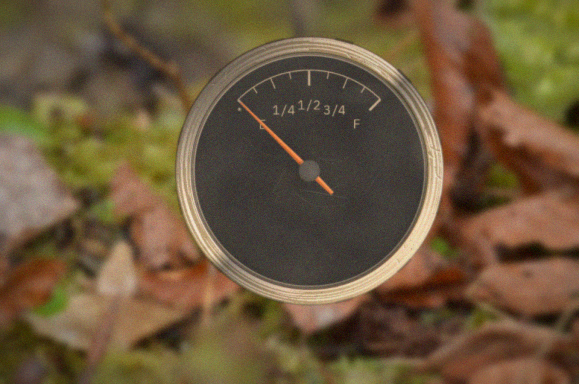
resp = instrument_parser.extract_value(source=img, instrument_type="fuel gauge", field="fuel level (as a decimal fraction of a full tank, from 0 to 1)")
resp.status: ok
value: 0
